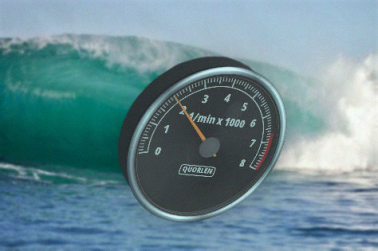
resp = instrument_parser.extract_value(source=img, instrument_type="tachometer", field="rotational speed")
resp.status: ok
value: 2000 rpm
